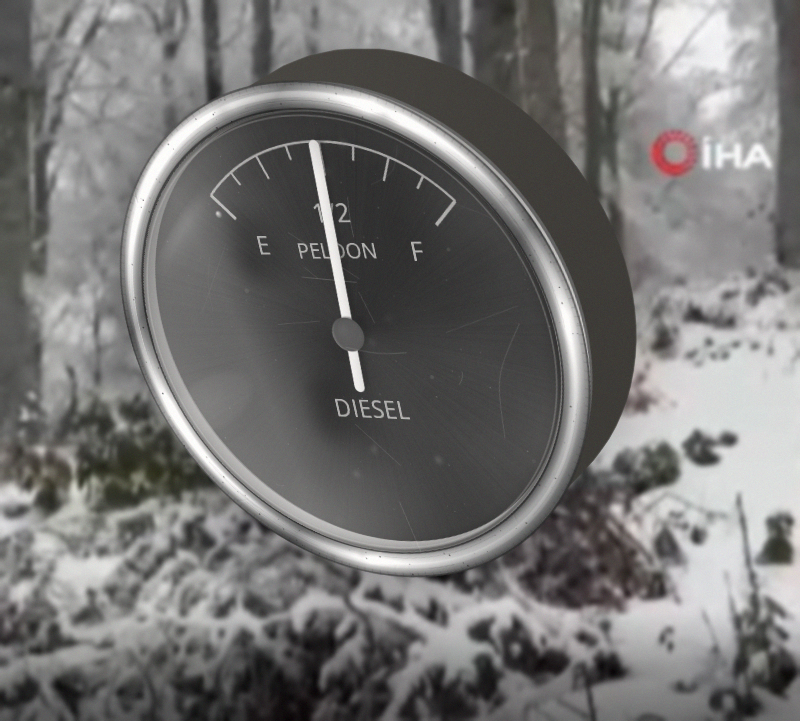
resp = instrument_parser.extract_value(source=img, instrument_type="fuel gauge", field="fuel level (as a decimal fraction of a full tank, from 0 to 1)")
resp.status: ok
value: 0.5
